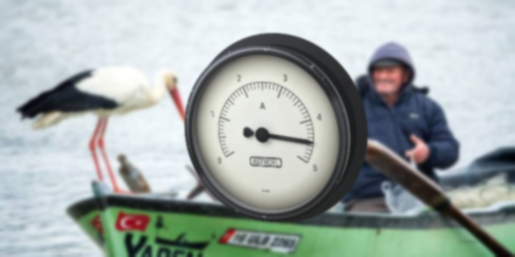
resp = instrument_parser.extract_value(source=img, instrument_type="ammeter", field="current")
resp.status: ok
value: 4.5 A
